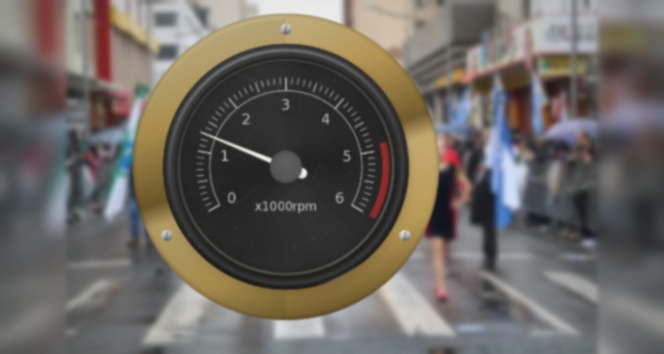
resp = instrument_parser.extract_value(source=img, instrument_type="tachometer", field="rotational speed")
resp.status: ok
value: 1300 rpm
